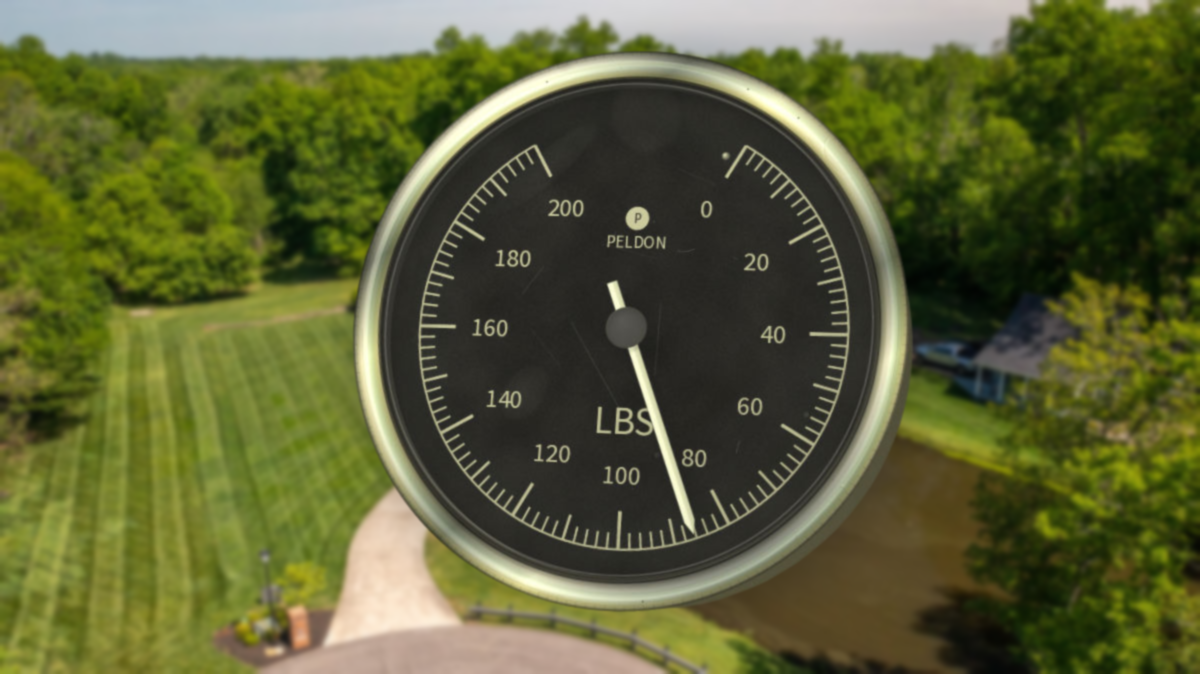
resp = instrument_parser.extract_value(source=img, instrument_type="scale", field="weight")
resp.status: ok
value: 86 lb
